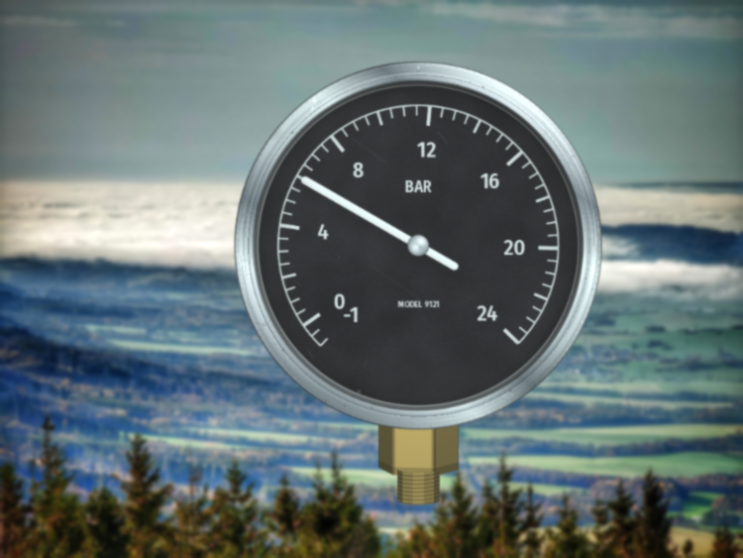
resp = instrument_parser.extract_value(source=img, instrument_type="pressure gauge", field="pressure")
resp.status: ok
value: 6 bar
